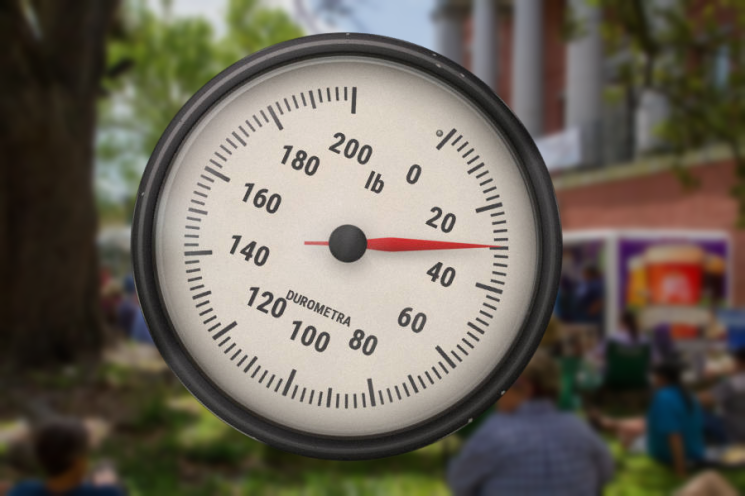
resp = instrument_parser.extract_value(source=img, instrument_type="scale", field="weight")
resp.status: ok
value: 30 lb
